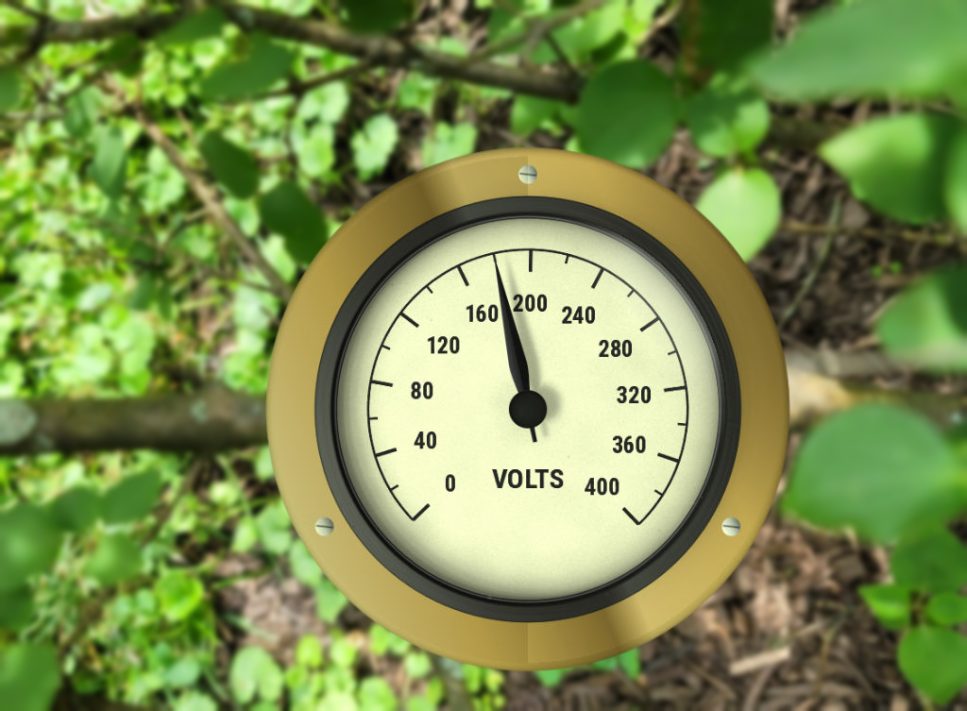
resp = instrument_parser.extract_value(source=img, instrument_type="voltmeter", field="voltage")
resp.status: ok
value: 180 V
